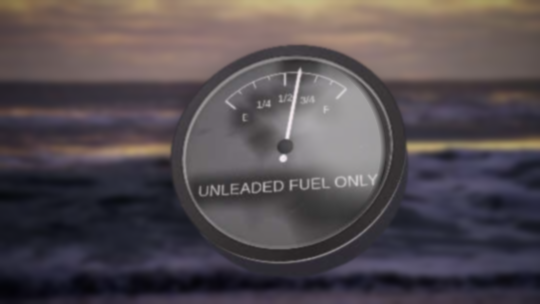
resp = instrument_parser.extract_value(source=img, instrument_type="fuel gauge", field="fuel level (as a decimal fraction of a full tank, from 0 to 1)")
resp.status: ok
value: 0.625
